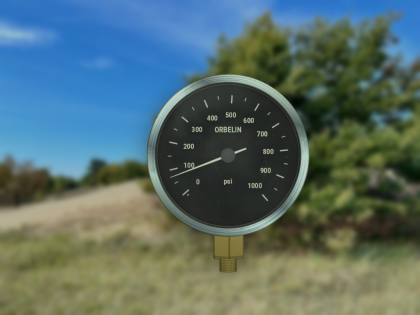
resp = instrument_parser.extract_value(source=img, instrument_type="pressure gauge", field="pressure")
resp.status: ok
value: 75 psi
